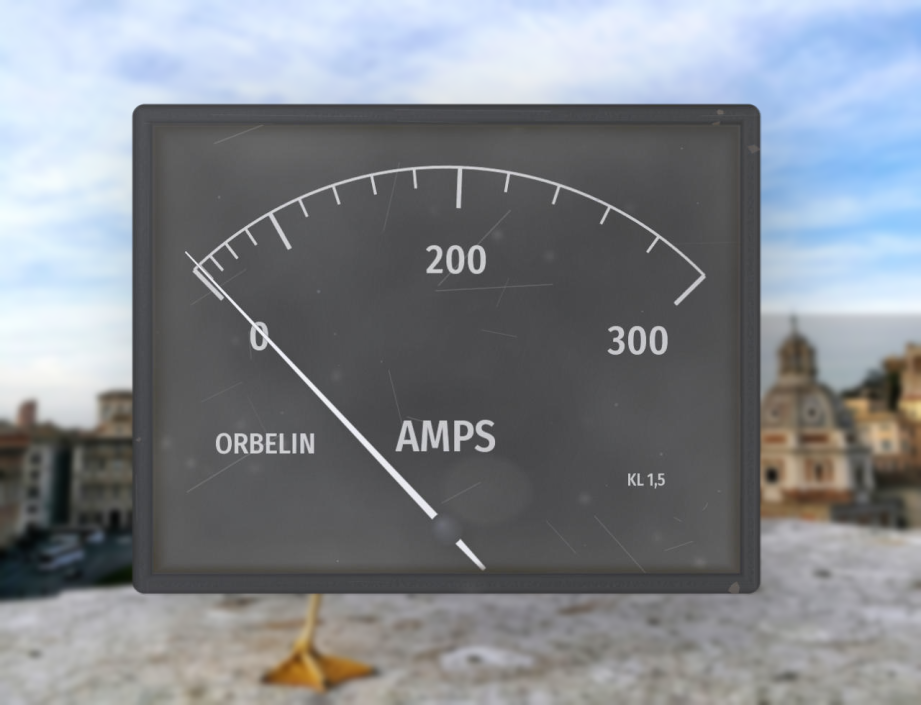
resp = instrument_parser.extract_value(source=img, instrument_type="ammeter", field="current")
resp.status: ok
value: 20 A
